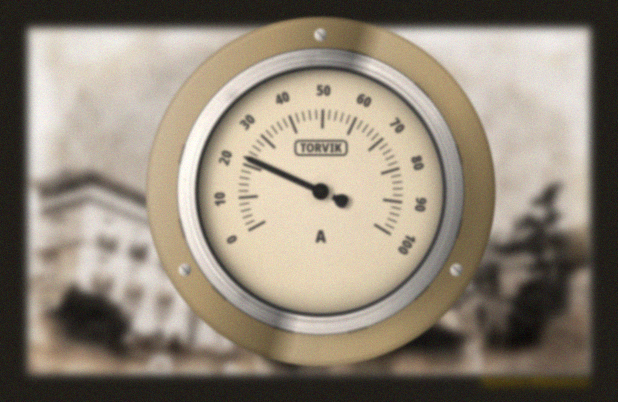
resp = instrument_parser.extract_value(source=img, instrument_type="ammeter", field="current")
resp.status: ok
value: 22 A
